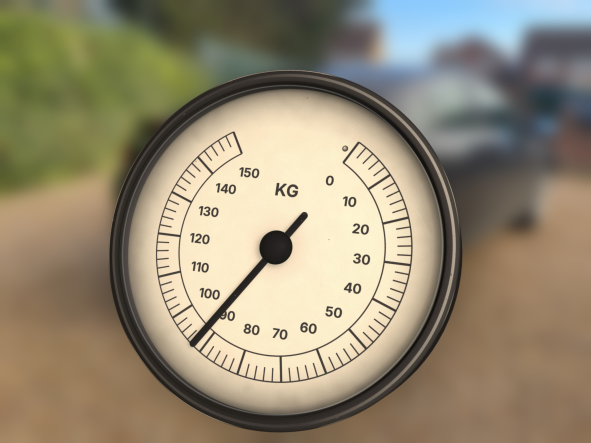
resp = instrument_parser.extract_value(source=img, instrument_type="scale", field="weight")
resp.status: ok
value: 92 kg
